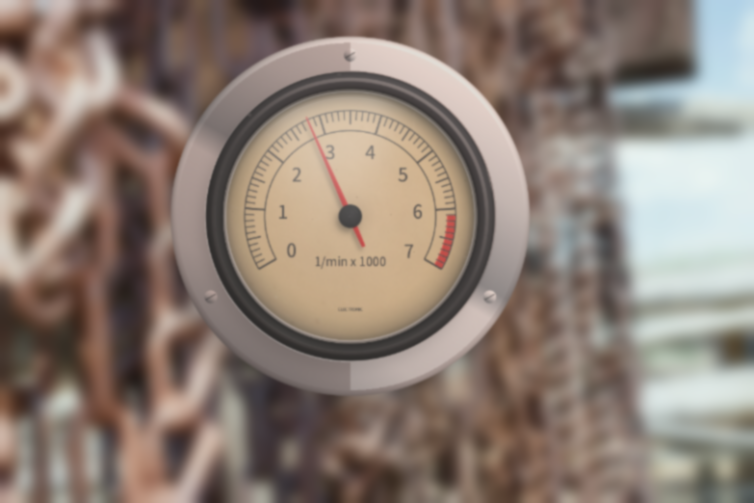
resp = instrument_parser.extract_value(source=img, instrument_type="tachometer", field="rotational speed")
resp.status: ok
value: 2800 rpm
